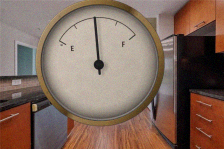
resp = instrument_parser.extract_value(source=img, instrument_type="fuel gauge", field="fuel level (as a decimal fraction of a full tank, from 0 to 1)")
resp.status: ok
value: 0.5
